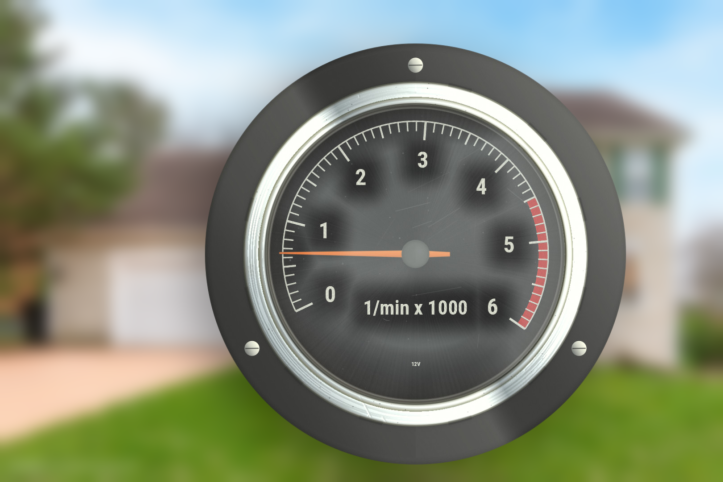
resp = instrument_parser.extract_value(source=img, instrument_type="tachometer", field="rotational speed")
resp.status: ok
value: 650 rpm
